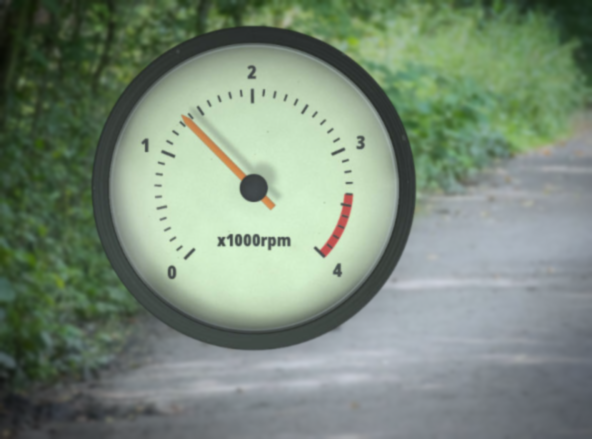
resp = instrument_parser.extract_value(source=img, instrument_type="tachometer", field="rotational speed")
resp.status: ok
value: 1350 rpm
